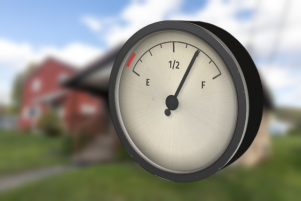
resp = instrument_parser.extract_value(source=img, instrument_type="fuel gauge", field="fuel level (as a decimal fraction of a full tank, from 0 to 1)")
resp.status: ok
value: 0.75
